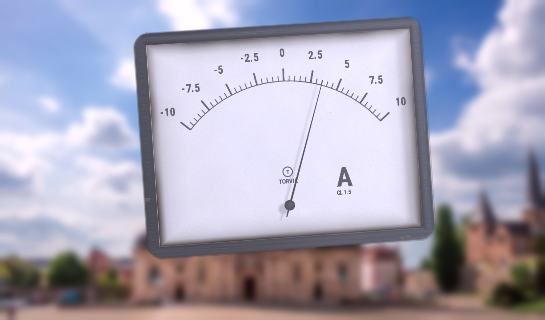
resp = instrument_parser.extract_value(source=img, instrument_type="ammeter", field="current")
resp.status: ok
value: 3.5 A
